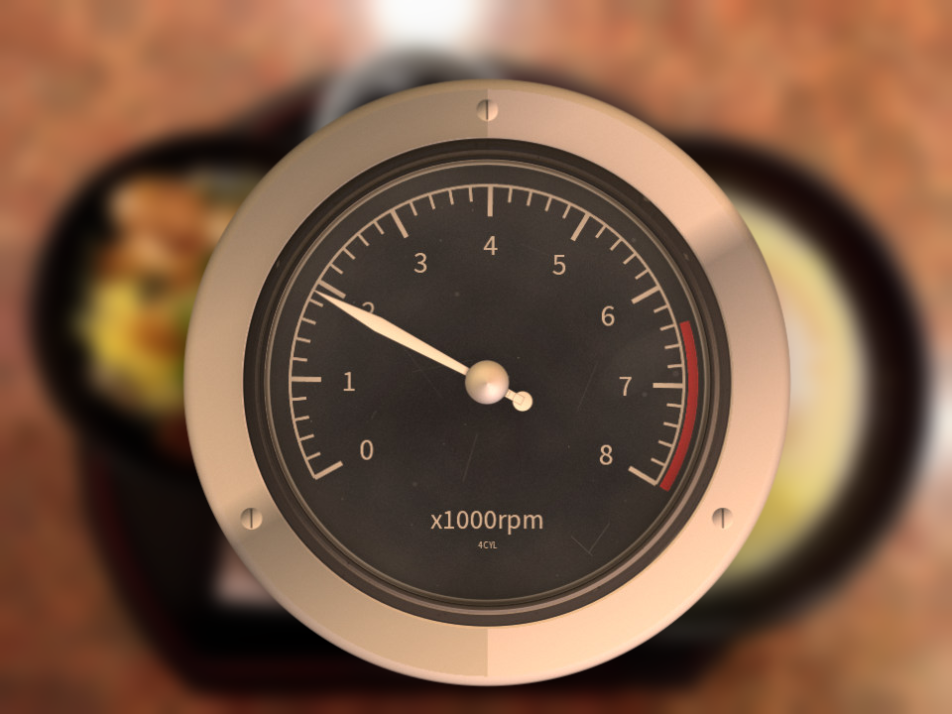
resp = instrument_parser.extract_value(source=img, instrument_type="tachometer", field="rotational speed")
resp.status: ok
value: 1900 rpm
